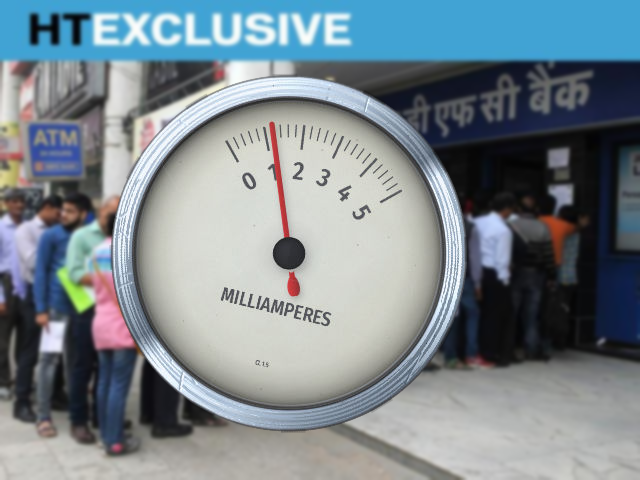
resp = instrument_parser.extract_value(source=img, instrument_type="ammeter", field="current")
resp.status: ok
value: 1.2 mA
